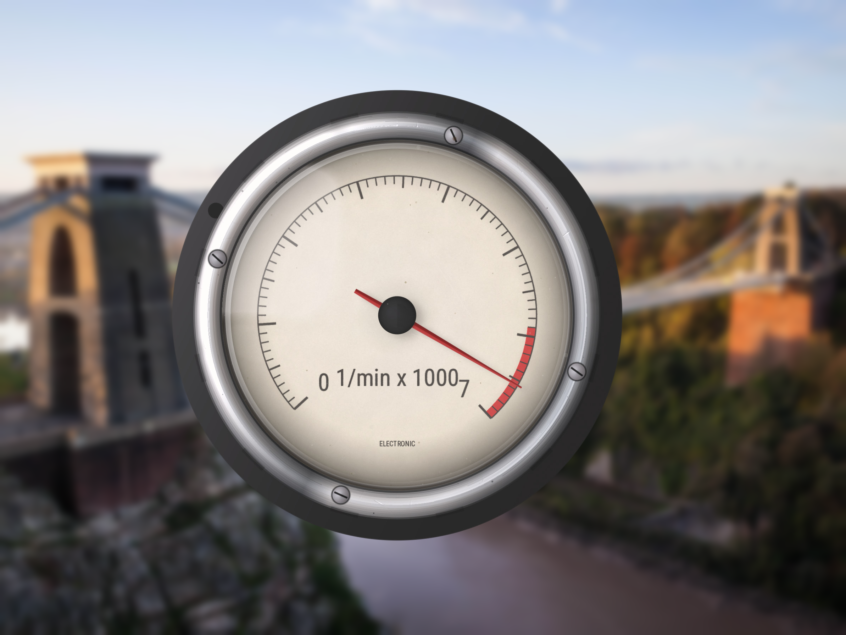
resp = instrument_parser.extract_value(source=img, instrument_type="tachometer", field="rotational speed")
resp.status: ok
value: 6550 rpm
